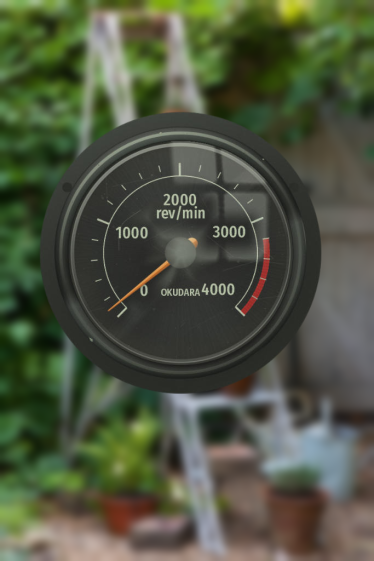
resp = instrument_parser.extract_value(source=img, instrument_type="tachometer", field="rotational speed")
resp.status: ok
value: 100 rpm
